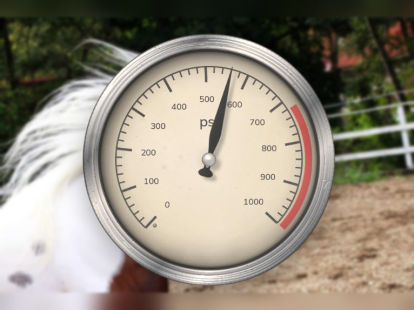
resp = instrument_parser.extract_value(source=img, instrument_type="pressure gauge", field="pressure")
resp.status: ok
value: 560 psi
